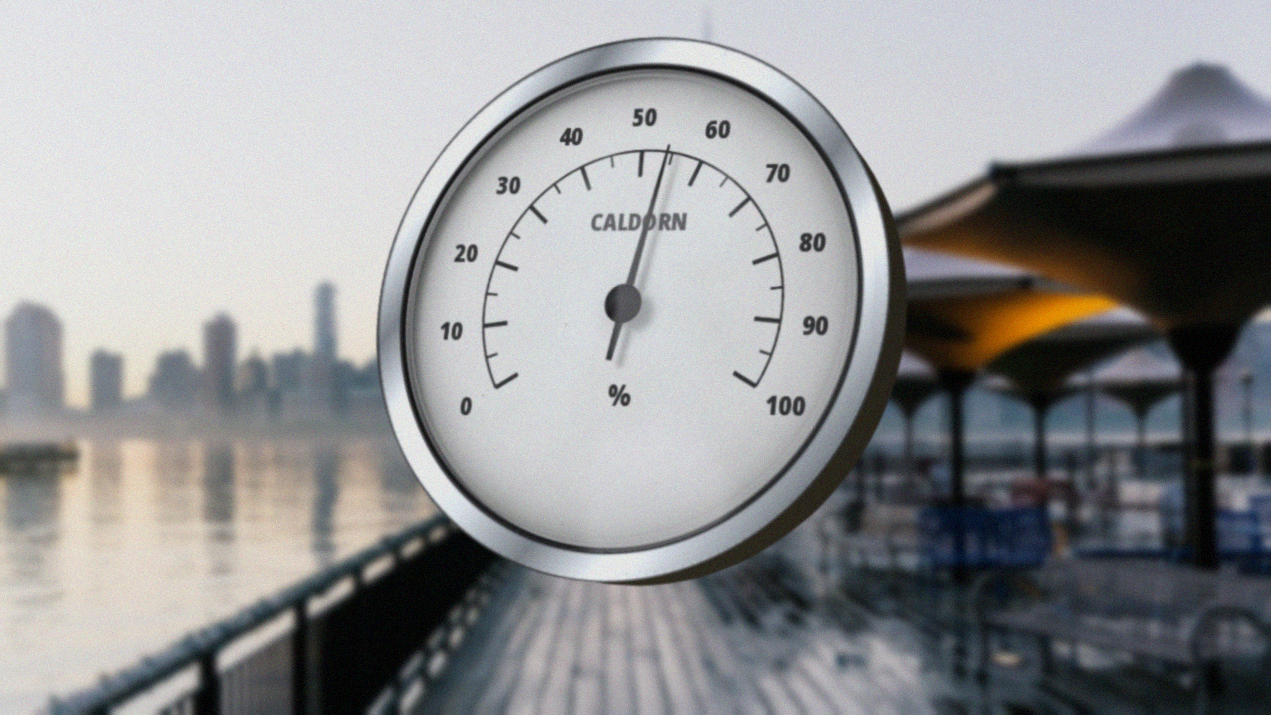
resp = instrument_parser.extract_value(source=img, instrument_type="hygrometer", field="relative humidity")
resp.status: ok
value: 55 %
